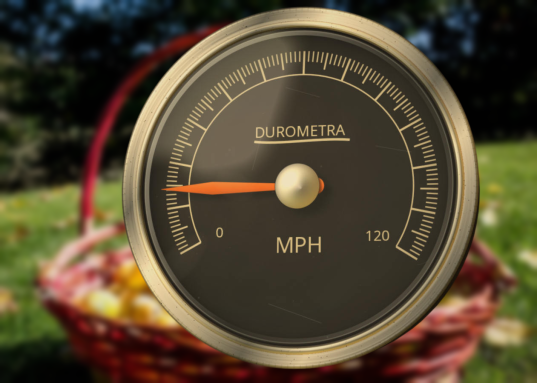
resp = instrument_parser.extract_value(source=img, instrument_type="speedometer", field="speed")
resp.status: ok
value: 14 mph
